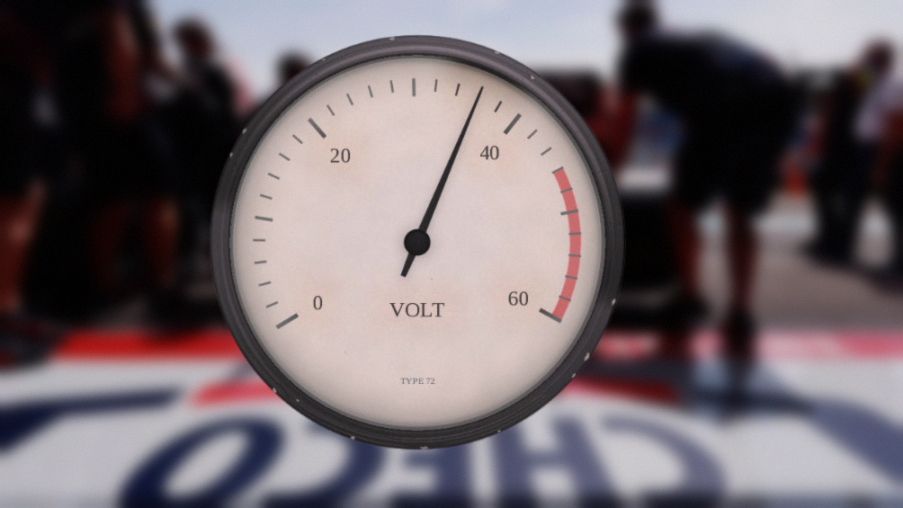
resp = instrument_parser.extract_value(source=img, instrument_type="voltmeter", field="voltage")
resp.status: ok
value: 36 V
